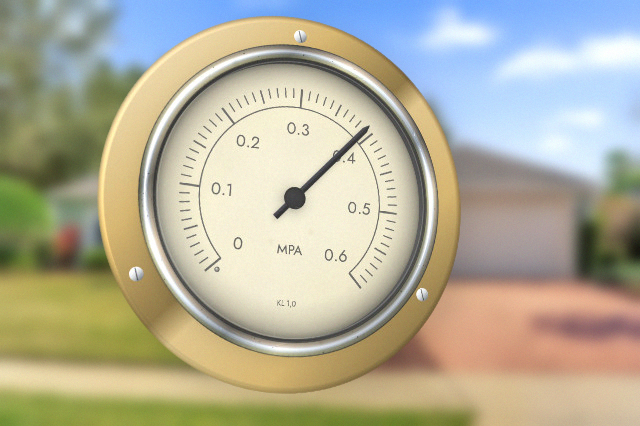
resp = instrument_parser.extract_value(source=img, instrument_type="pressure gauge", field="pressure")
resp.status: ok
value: 0.39 MPa
